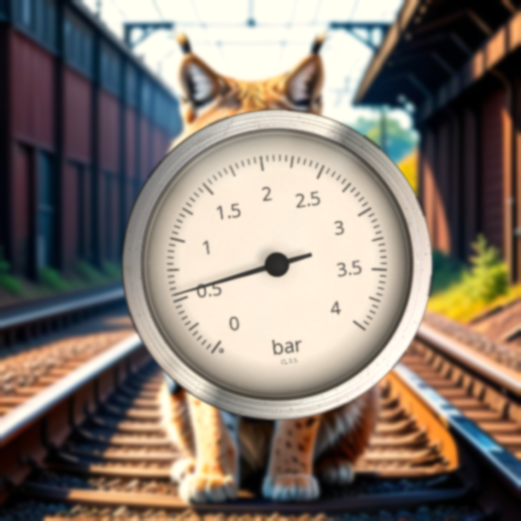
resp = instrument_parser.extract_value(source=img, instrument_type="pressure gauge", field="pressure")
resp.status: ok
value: 0.55 bar
